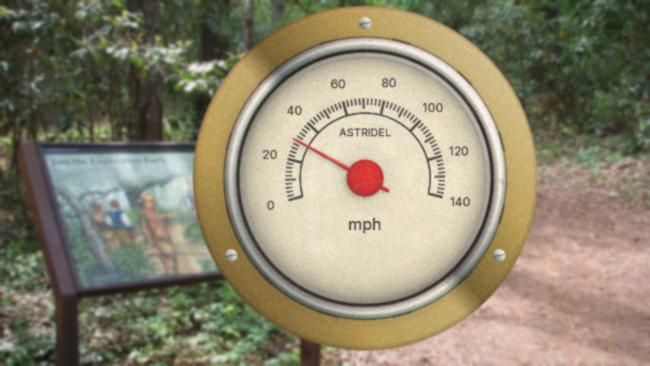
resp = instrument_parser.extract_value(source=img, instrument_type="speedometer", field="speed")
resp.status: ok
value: 30 mph
